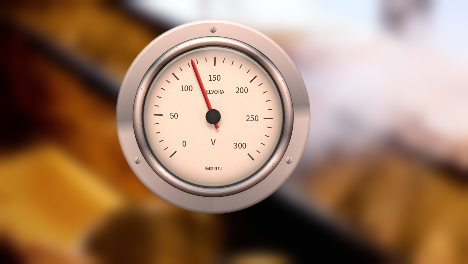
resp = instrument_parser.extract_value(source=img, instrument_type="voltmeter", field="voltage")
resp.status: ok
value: 125 V
